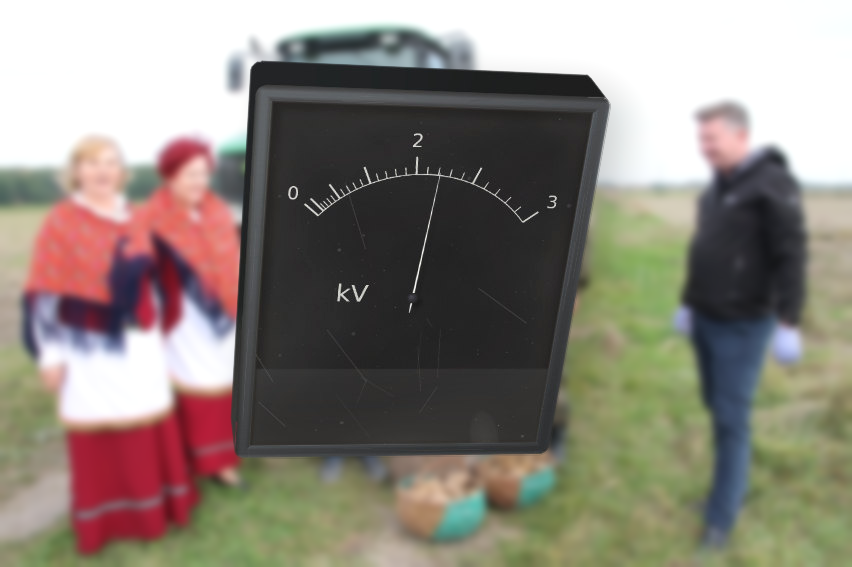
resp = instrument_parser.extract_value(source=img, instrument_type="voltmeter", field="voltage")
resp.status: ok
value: 2.2 kV
